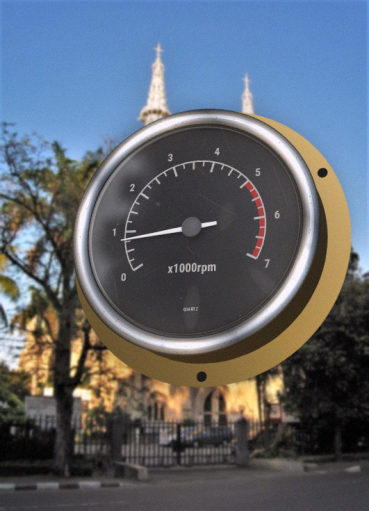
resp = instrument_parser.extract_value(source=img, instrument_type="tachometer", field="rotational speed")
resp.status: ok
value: 750 rpm
